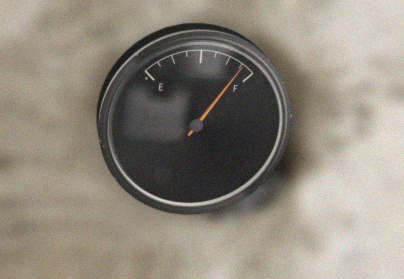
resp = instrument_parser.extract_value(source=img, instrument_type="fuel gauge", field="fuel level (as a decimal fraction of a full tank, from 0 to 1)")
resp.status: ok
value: 0.875
